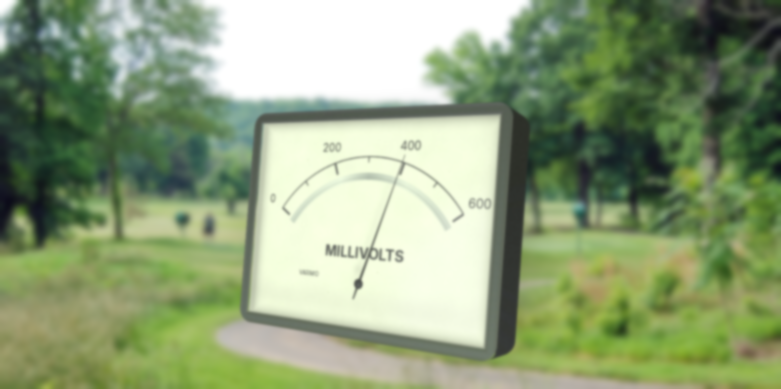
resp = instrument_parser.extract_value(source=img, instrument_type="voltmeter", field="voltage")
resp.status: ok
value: 400 mV
